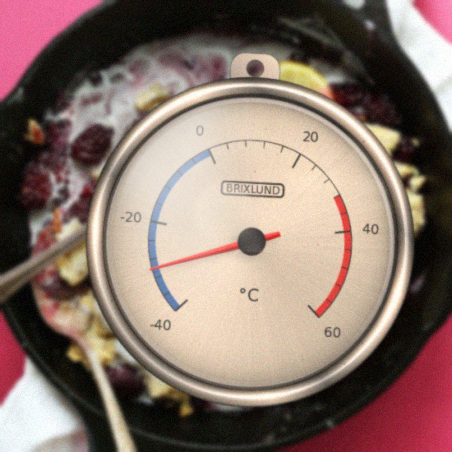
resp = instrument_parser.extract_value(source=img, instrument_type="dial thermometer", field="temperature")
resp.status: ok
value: -30 °C
